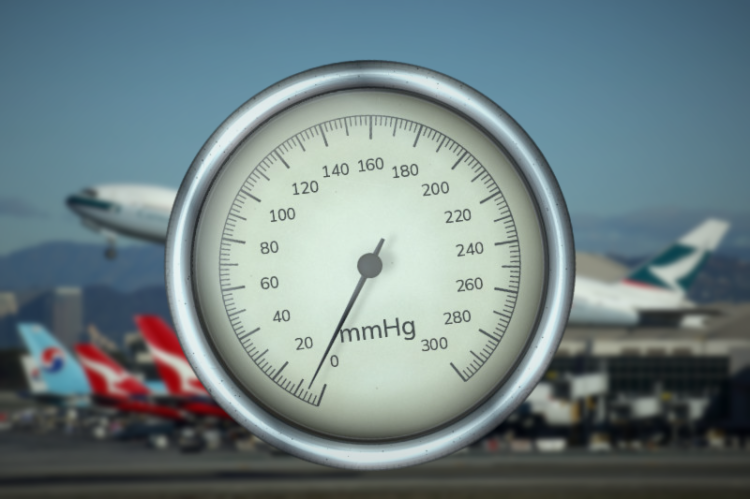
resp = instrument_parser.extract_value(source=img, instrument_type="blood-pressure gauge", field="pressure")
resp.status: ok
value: 6 mmHg
